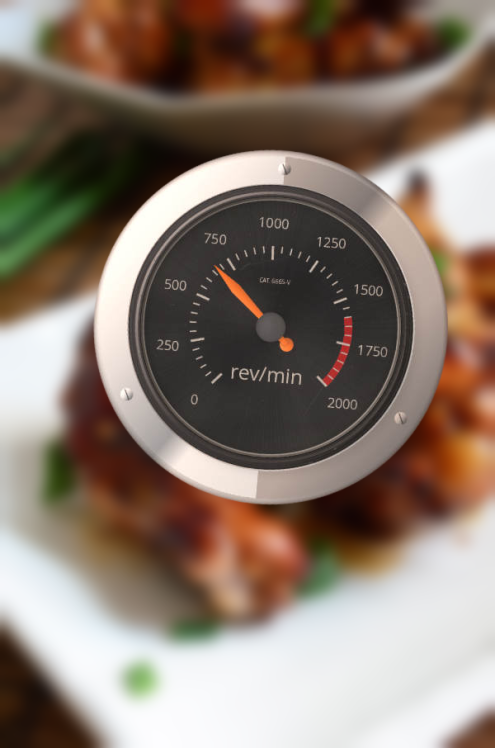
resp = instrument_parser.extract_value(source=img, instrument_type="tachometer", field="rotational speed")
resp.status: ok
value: 675 rpm
